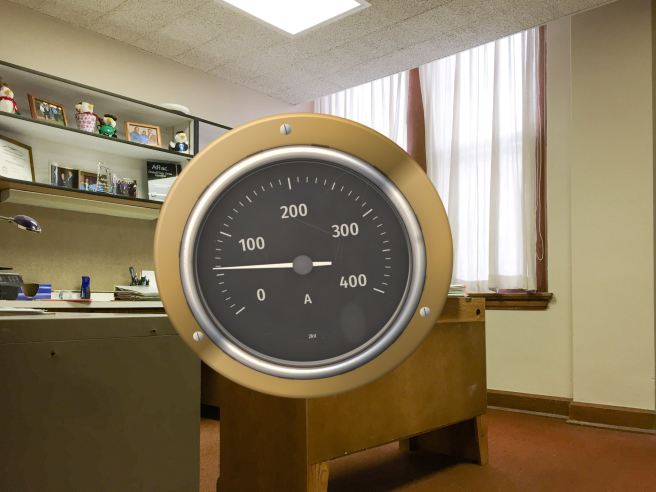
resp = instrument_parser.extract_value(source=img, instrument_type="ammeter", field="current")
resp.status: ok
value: 60 A
